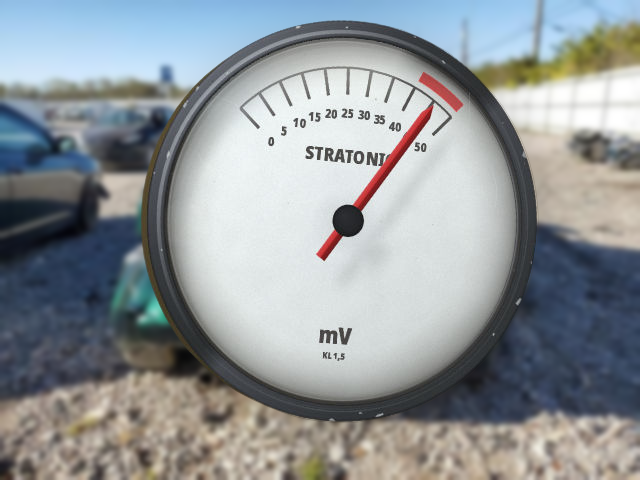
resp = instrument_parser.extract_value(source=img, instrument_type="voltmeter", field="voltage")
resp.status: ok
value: 45 mV
